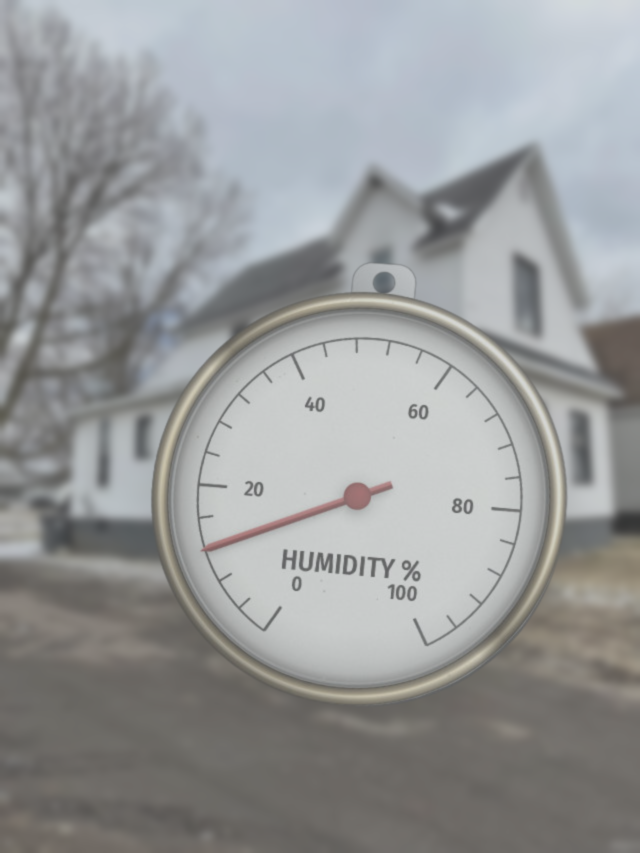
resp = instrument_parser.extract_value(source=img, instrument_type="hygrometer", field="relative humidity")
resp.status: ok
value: 12 %
